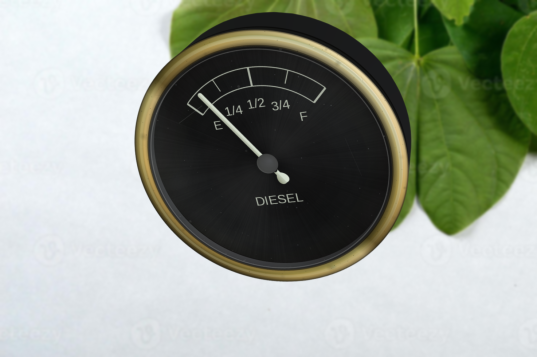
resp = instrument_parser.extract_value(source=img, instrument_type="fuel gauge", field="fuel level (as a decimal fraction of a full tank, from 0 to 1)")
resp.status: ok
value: 0.125
